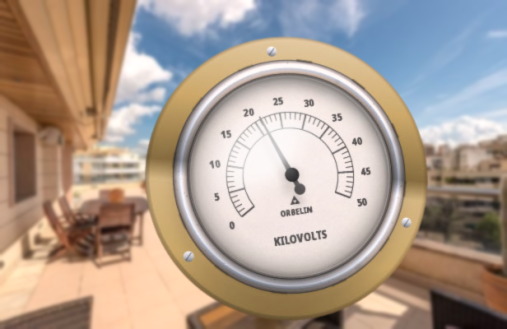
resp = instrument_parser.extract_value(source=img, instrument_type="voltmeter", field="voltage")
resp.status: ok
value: 21 kV
